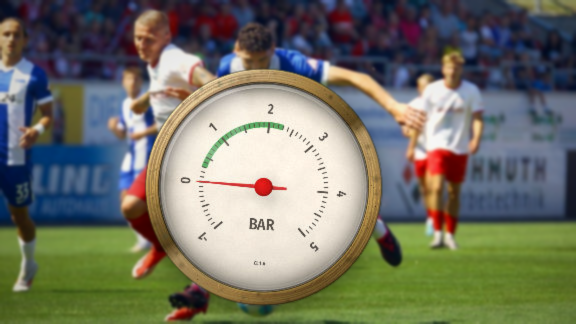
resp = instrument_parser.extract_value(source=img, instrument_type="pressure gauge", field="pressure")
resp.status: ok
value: 0 bar
